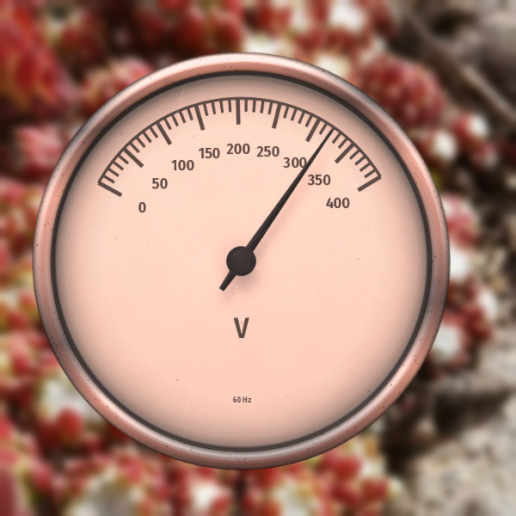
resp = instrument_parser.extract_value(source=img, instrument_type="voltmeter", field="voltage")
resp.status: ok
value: 320 V
